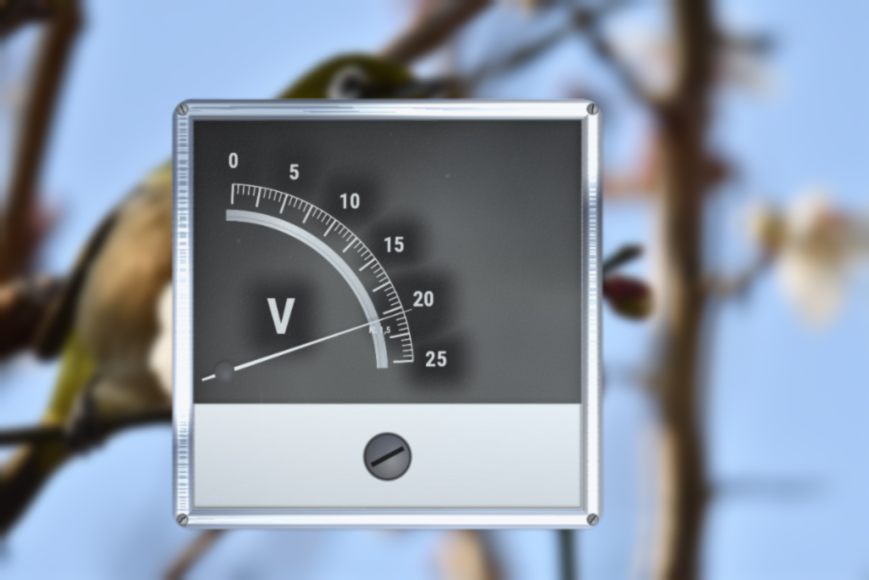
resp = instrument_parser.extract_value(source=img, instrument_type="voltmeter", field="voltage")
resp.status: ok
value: 20.5 V
